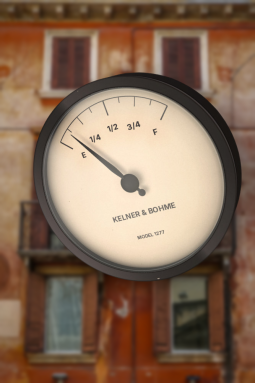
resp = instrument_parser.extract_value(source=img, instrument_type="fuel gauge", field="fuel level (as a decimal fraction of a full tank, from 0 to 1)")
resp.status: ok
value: 0.125
